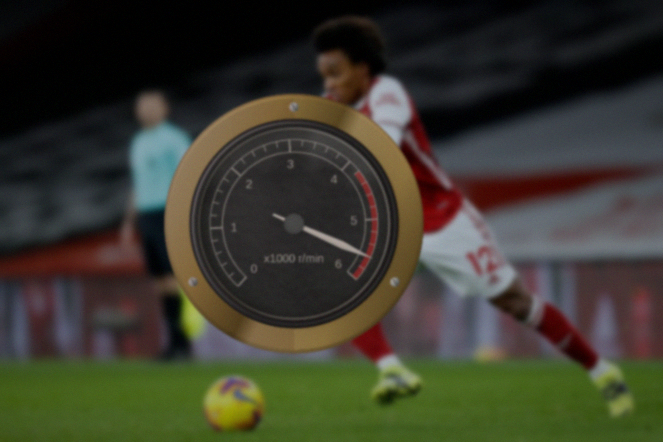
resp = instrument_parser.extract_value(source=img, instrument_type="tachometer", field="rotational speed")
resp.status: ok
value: 5600 rpm
